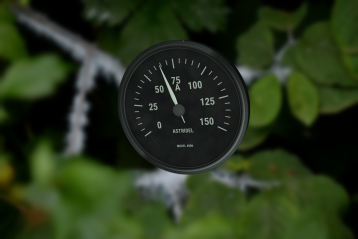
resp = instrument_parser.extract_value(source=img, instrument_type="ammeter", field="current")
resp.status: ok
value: 65 A
